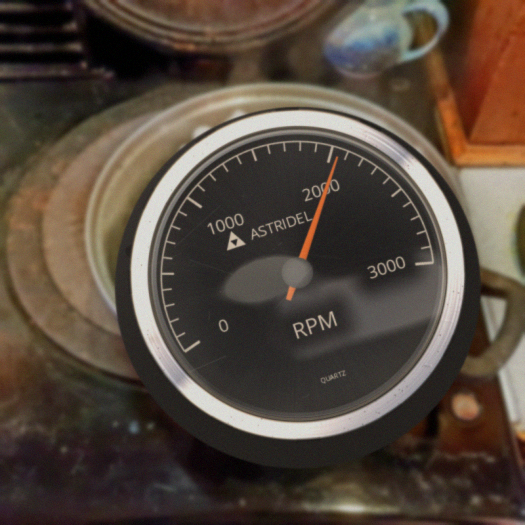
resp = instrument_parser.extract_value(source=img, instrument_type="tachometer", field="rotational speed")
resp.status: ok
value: 2050 rpm
